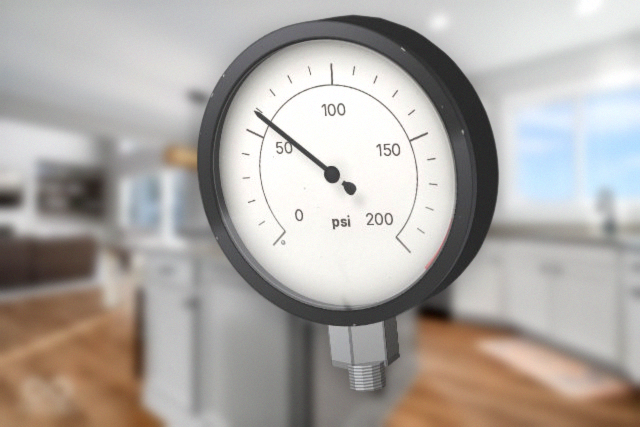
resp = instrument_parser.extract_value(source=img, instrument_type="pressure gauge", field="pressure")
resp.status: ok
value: 60 psi
